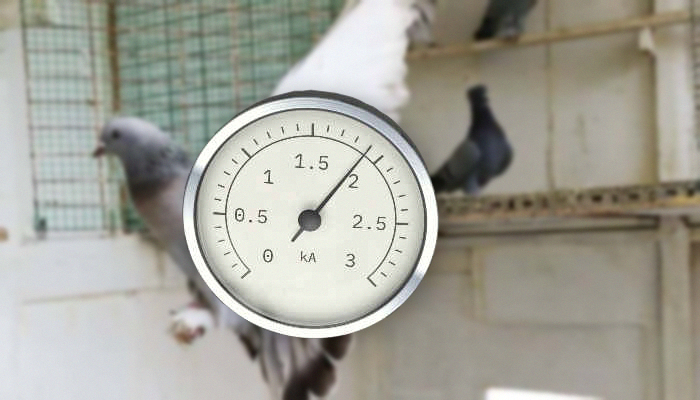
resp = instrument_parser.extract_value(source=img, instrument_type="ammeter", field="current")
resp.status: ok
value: 1.9 kA
